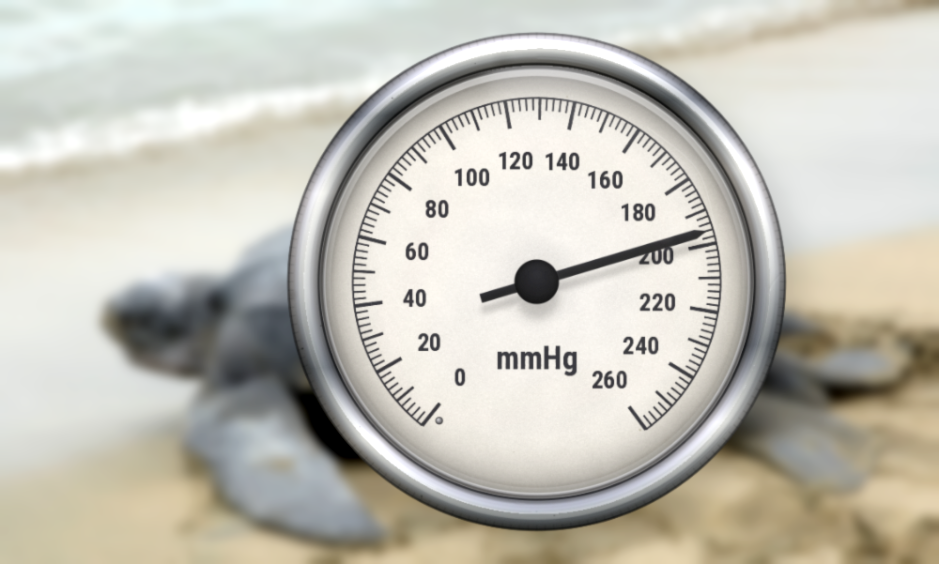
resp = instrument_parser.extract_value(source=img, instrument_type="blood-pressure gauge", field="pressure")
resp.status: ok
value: 196 mmHg
